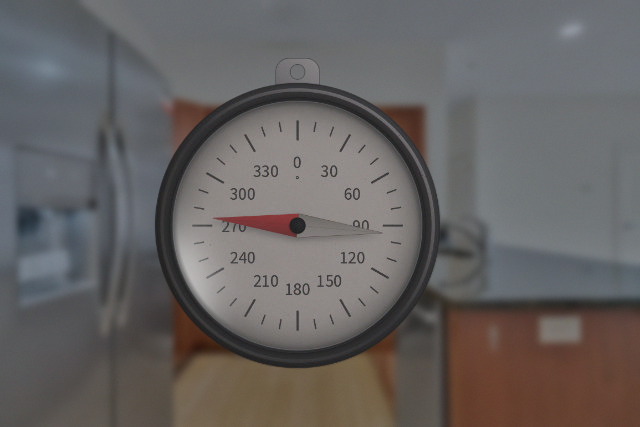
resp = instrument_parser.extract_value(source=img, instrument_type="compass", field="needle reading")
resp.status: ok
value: 275 °
